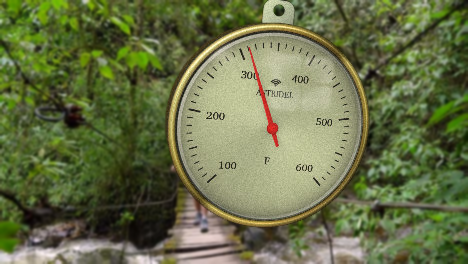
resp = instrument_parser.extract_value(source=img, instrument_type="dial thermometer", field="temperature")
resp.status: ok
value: 310 °F
